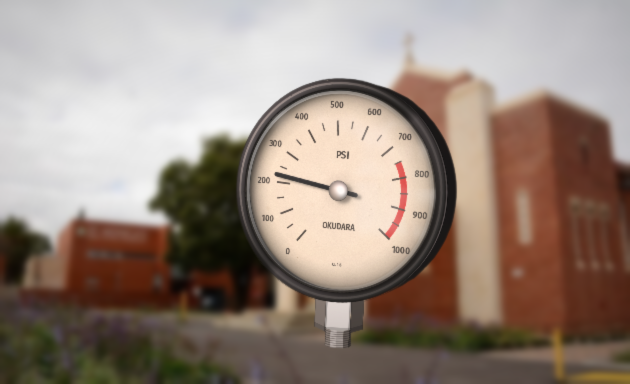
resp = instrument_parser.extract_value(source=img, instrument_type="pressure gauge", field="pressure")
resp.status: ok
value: 225 psi
